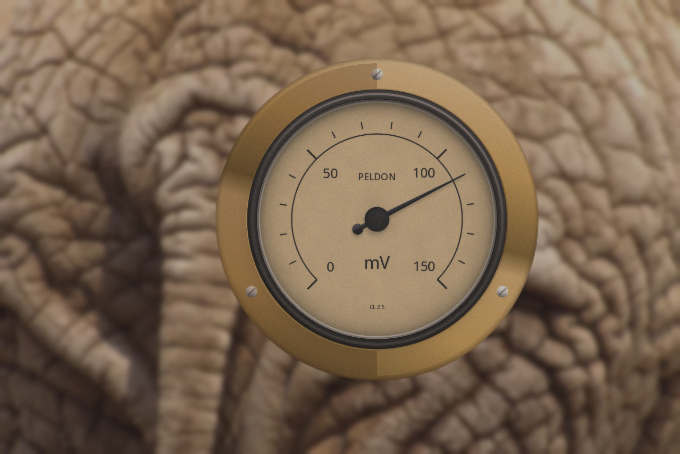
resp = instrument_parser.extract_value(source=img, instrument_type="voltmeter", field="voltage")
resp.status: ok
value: 110 mV
